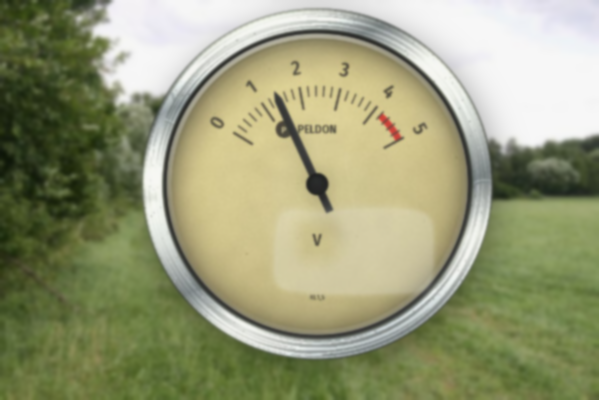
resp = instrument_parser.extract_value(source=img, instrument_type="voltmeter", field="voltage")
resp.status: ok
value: 1.4 V
